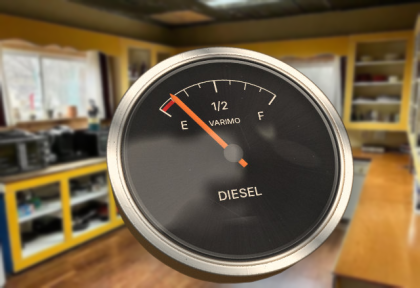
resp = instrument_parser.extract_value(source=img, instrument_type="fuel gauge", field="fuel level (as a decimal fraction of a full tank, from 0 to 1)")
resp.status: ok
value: 0.125
